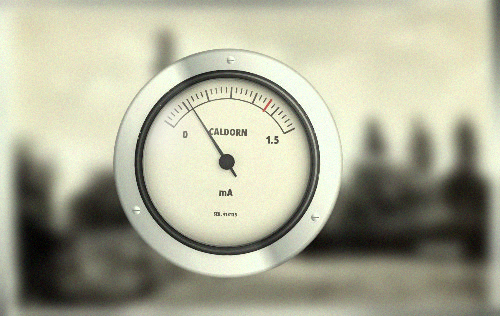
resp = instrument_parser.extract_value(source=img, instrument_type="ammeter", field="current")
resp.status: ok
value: 0.3 mA
